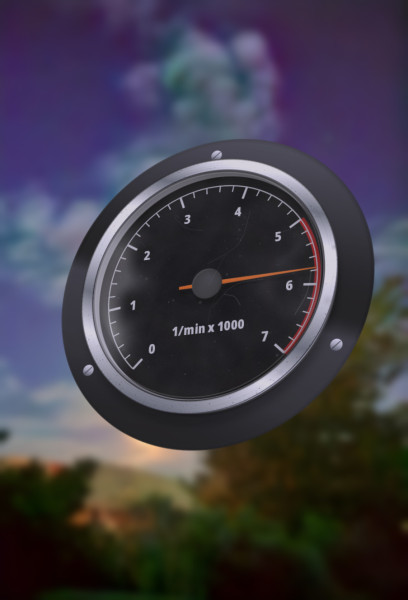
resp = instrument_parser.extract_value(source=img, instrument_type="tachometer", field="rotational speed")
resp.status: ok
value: 5800 rpm
